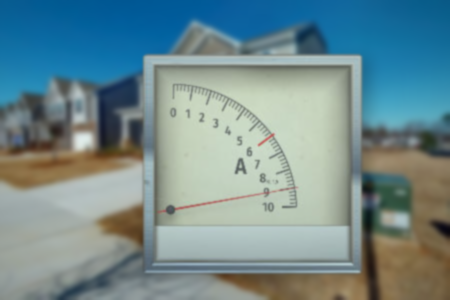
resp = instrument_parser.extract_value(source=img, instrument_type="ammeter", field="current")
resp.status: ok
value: 9 A
